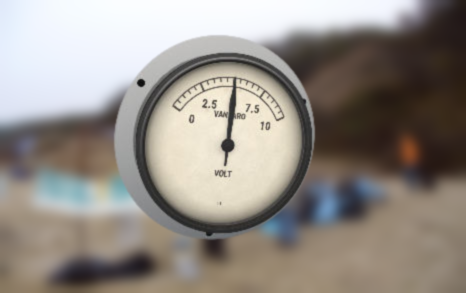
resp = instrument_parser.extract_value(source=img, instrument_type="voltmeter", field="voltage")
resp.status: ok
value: 5 V
